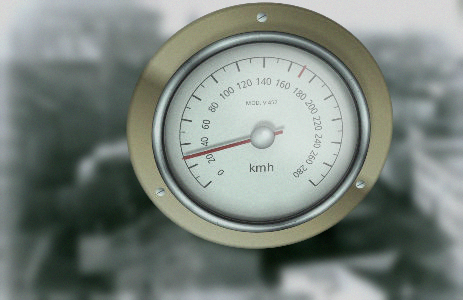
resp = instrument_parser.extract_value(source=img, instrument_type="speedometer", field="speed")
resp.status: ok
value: 30 km/h
